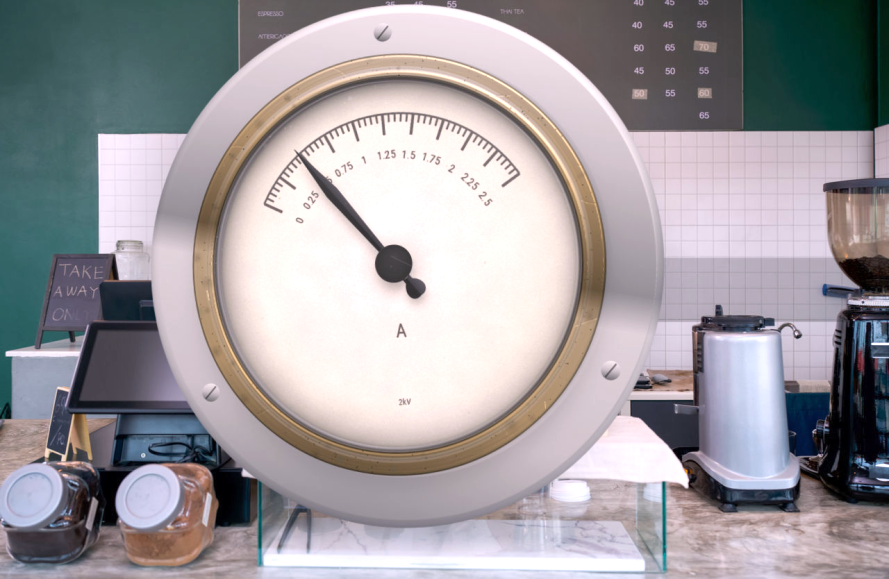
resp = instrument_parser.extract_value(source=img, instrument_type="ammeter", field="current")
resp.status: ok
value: 0.5 A
